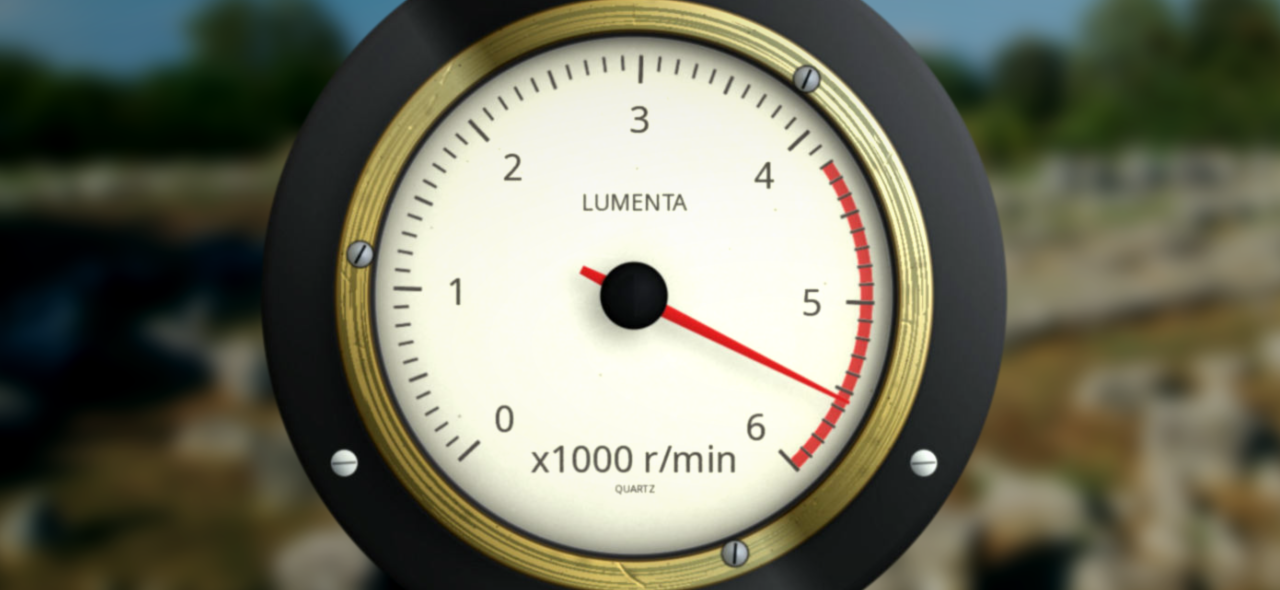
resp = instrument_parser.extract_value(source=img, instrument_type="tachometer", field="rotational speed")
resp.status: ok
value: 5550 rpm
